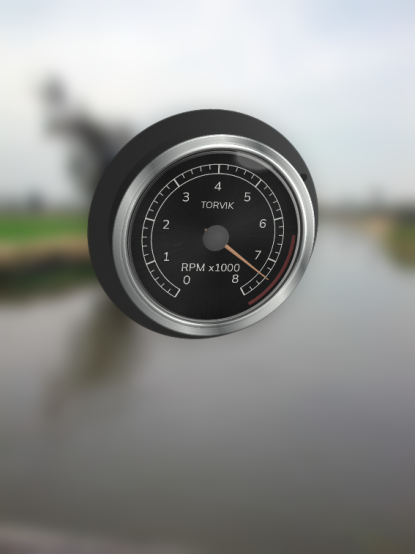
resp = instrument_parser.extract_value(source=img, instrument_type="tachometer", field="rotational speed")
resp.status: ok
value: 7400 rpm
